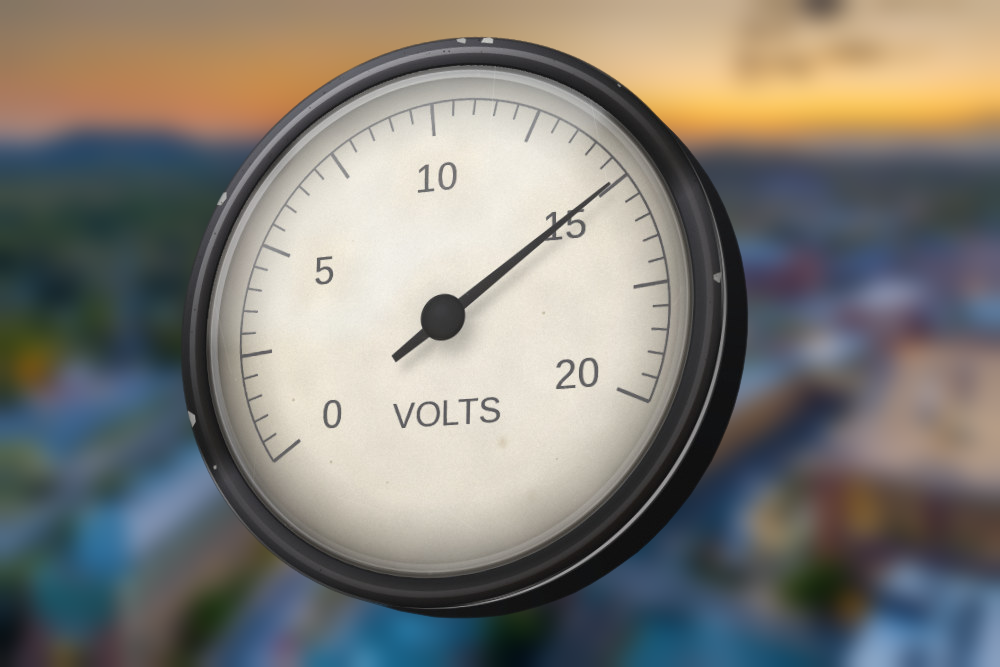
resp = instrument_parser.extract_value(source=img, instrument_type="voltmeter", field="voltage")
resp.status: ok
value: 15 V
